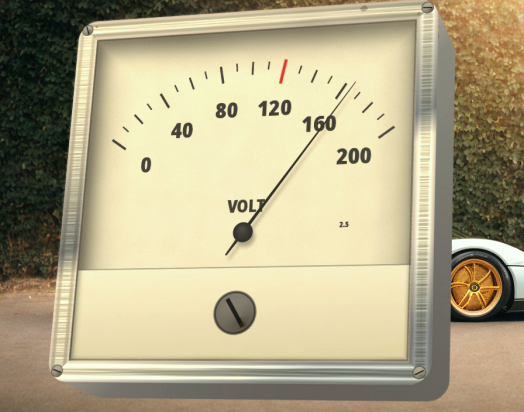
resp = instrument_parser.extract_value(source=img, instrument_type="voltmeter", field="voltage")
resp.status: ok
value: 165 V
